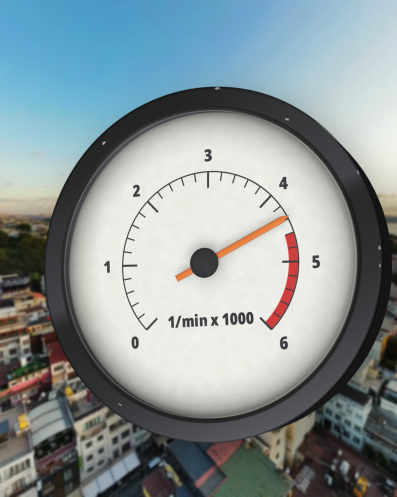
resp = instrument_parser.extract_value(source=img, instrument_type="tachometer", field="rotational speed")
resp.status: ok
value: 4400 rpm
